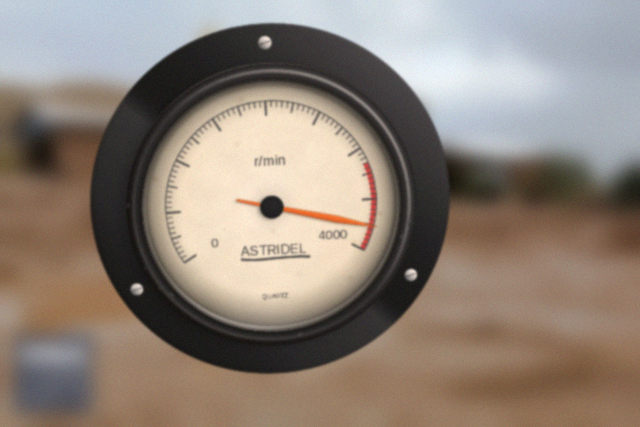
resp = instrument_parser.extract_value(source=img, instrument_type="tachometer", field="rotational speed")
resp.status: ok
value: 3750 rpm
